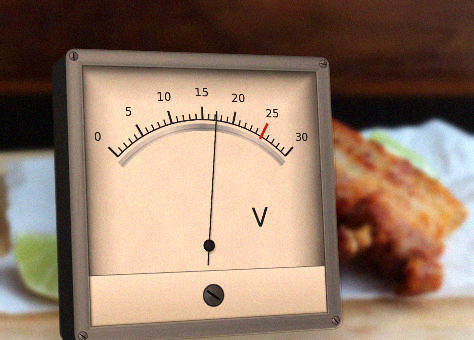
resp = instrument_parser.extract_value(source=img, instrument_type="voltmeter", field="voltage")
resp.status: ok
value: 17 V
